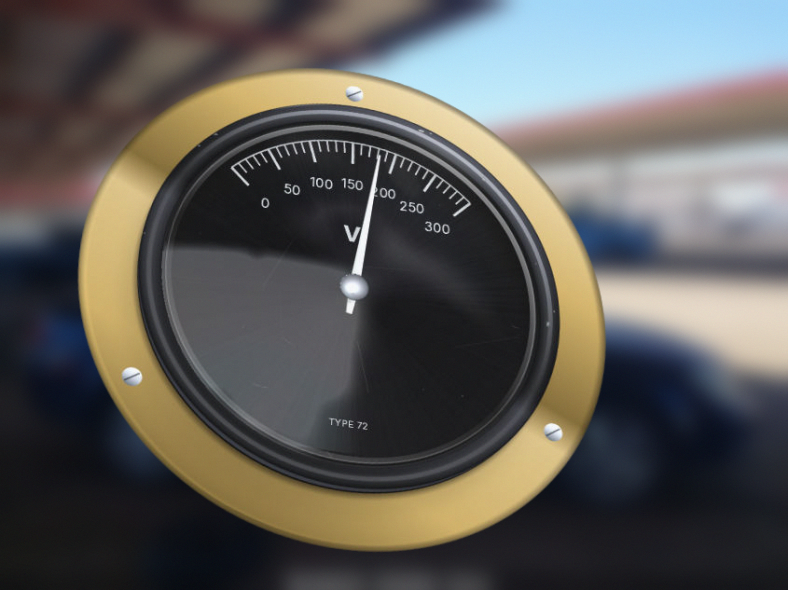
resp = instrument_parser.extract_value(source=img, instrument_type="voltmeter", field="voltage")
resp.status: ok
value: 180 V
